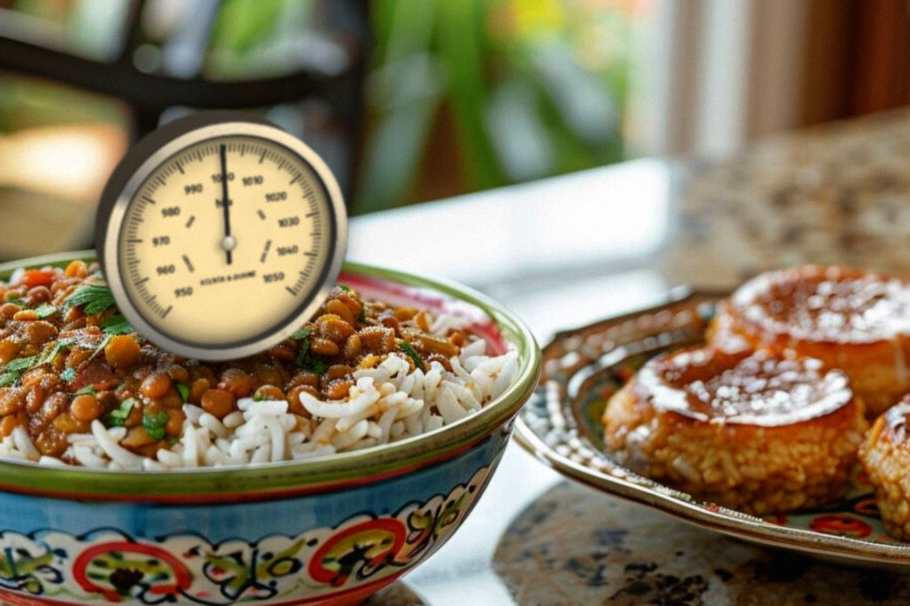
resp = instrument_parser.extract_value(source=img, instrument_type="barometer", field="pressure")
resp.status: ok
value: 1000 hPa
